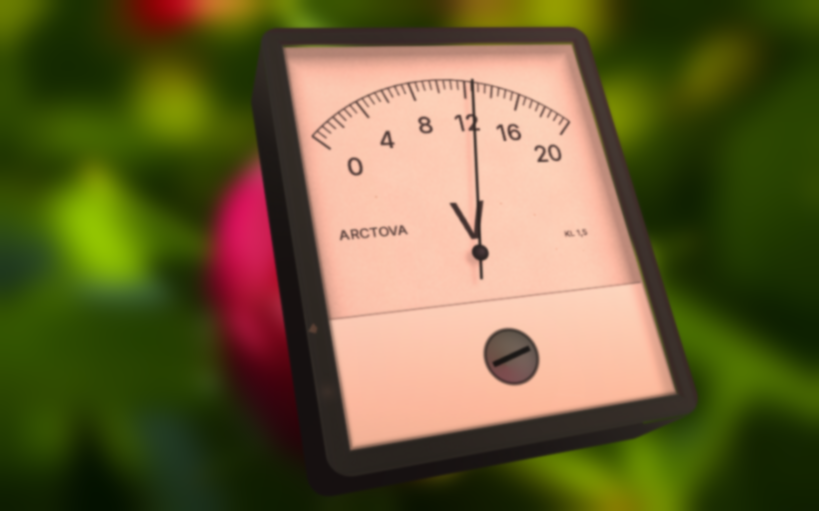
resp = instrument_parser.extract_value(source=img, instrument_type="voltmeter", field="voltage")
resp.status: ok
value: 12.5 V
